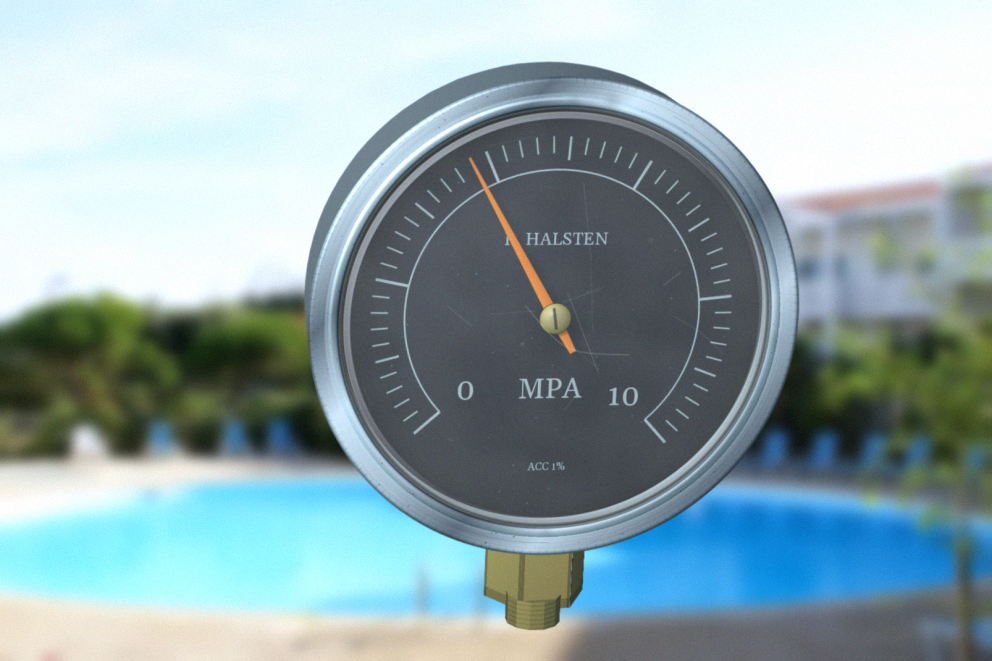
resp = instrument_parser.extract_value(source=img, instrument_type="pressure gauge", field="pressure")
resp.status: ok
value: 3.8 MPa
